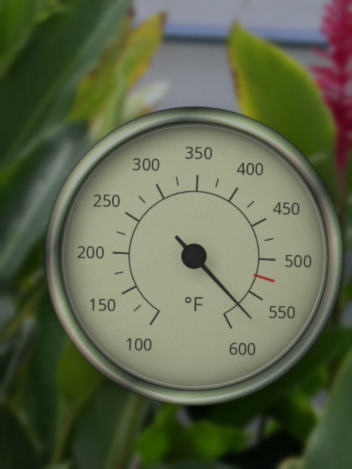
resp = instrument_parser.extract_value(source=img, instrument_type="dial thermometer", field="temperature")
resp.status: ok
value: 575 °F
